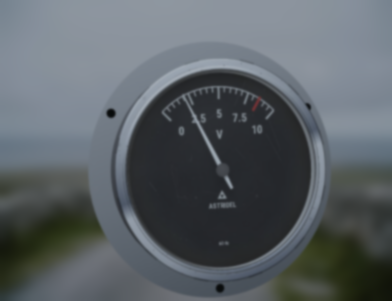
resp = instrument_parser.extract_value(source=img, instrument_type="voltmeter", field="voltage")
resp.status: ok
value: 2 V
